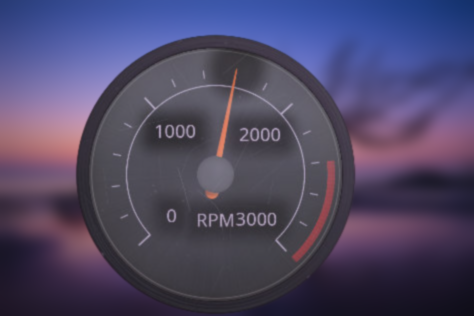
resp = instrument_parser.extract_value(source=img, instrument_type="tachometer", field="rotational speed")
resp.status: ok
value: 1600 rpm
